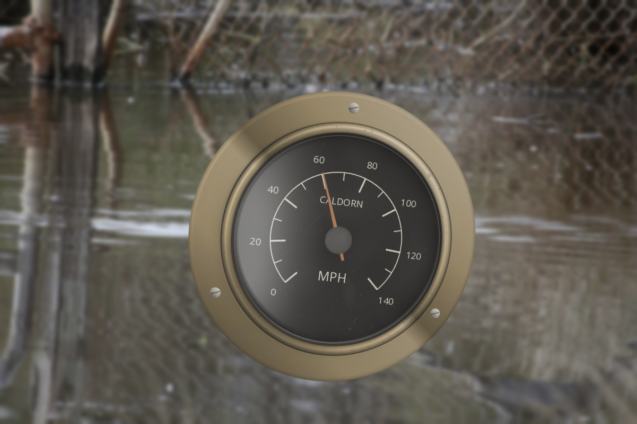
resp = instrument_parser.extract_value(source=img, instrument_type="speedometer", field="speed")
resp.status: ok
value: 60 mph
